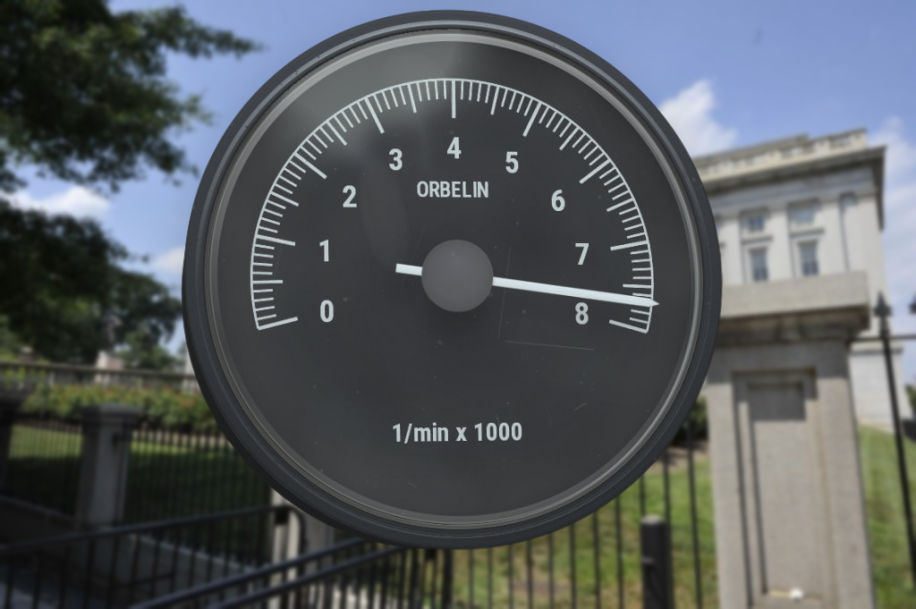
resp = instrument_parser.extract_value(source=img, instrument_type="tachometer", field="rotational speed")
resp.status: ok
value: 7700 rpm
